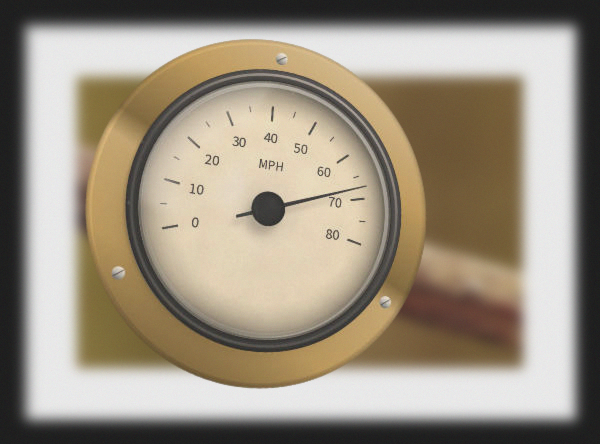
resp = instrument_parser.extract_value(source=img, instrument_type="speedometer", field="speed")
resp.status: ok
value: 67.5 mph
